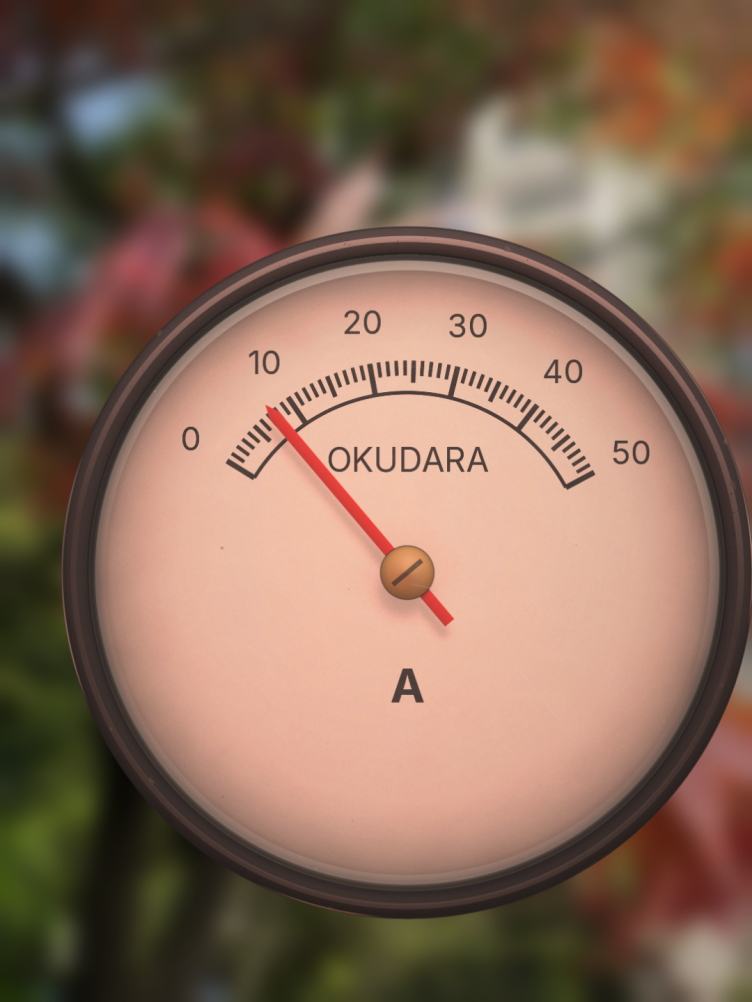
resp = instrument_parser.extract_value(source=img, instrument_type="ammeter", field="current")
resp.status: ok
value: 7.5 A
